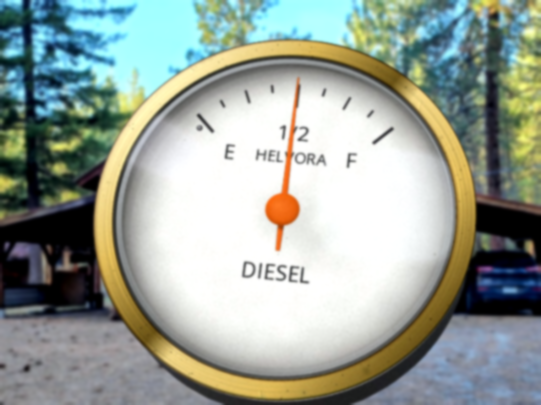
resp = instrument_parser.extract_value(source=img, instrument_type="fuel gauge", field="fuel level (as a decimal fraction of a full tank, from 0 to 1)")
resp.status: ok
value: 0.5
